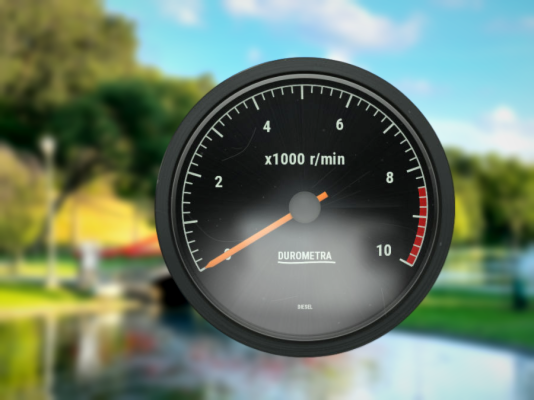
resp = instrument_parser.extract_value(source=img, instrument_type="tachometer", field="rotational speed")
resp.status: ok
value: 0 rpm
